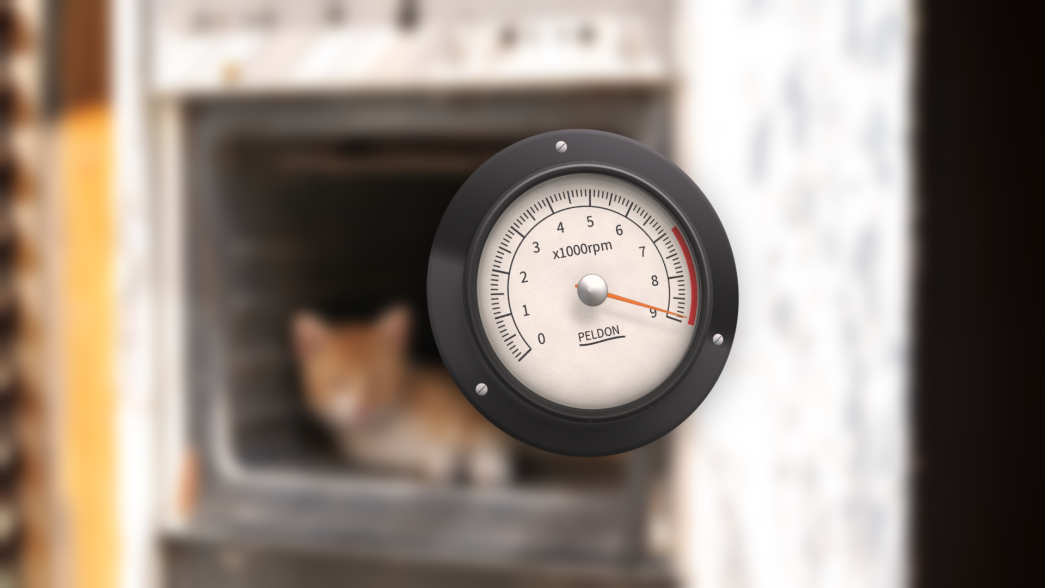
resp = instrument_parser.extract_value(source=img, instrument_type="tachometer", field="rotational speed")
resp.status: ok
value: 8900 rpm
